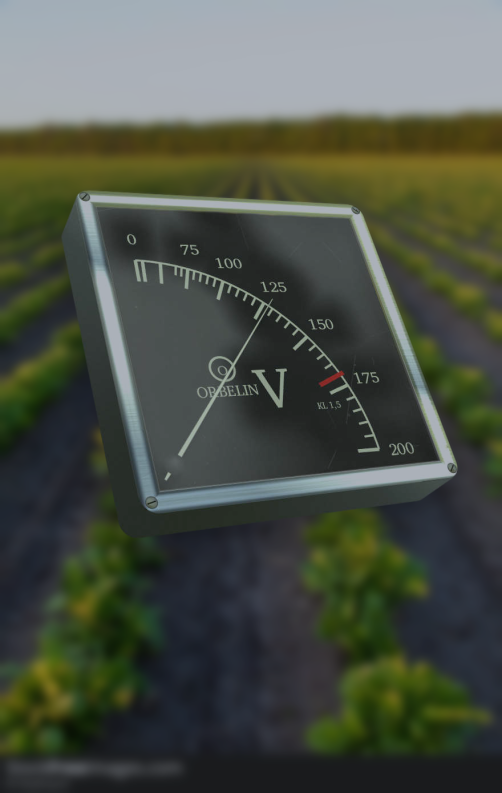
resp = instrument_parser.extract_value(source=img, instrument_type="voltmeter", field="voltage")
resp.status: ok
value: 127.5 V
